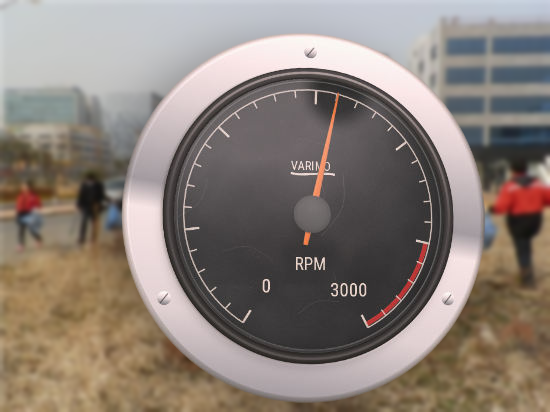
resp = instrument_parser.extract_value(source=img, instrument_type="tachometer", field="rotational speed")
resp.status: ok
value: 1600 rpm
